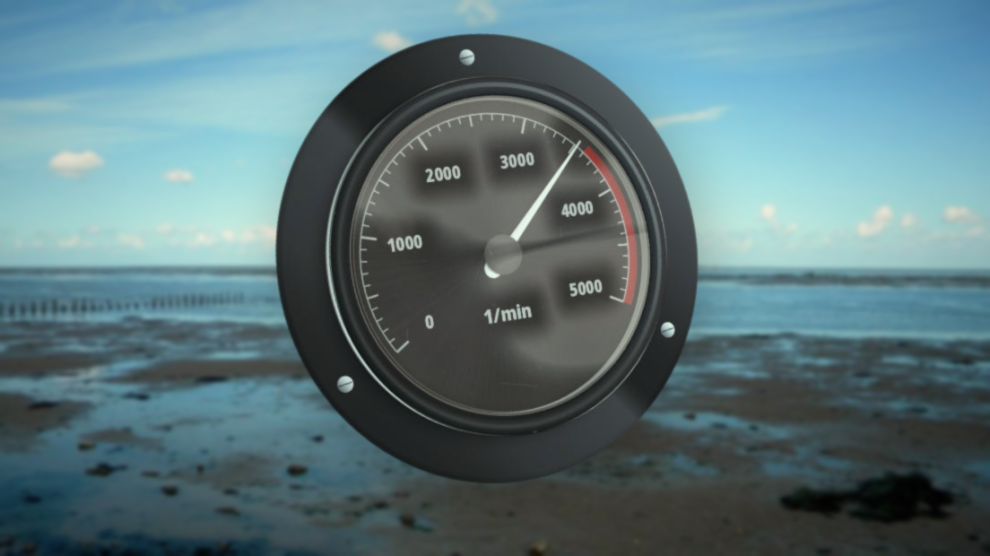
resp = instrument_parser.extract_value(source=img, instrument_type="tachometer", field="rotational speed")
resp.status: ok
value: 3500 rpm
